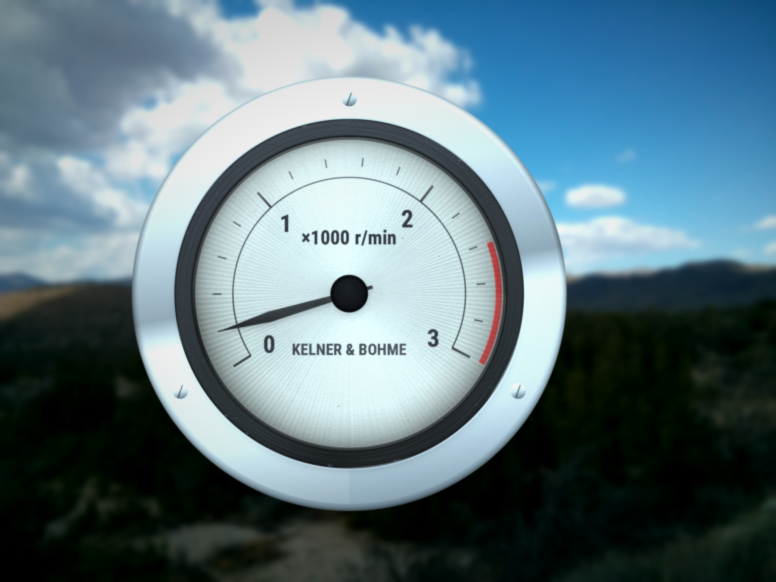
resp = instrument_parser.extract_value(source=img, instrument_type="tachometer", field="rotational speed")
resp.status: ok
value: 200 rpm
